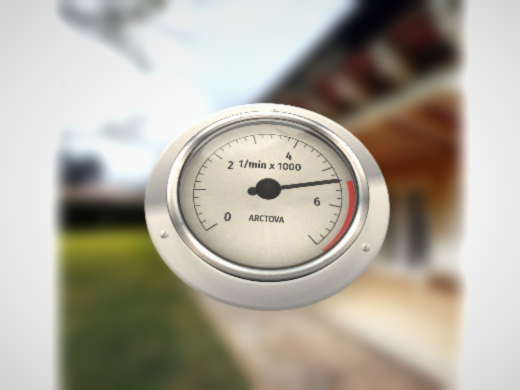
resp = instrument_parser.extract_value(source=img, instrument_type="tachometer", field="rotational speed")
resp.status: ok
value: 5400 rpm
